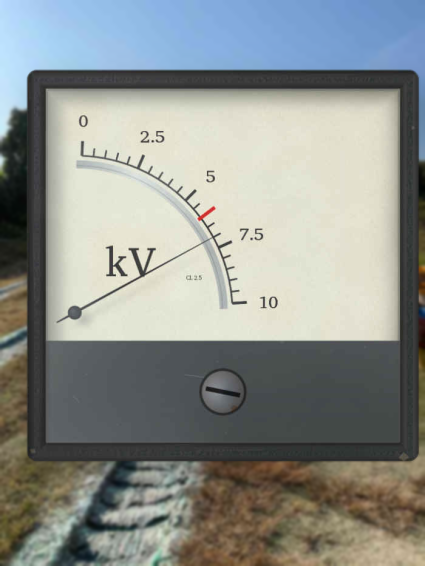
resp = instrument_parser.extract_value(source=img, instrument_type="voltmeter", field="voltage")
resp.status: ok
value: 7 kV
